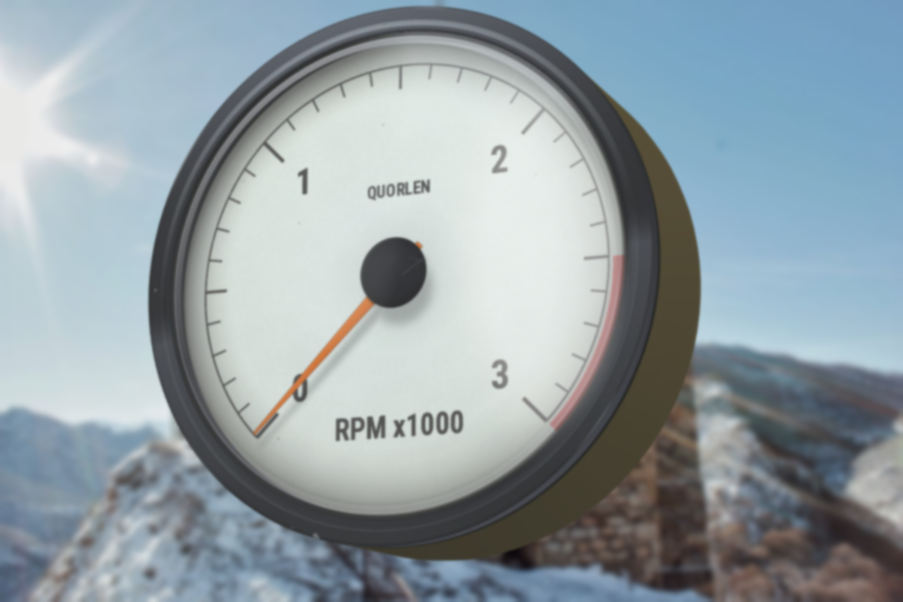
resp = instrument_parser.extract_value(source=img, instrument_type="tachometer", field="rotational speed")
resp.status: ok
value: 0 rpm
